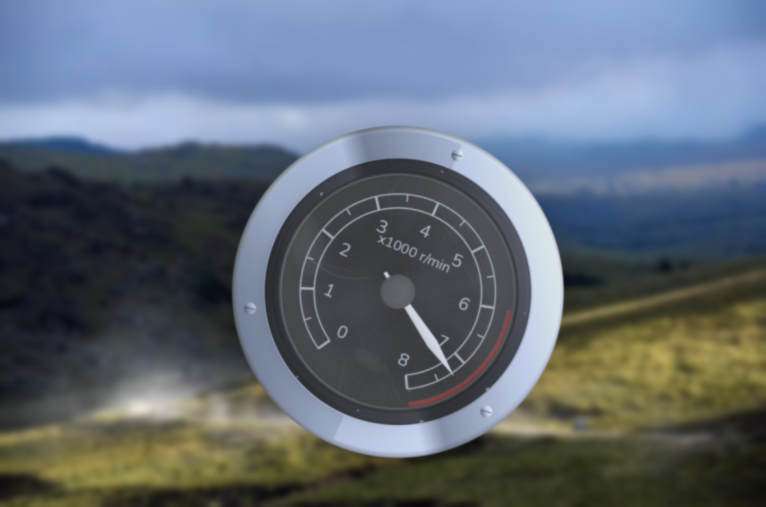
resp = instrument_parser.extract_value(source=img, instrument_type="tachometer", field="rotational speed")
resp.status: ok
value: 7250 rpm
